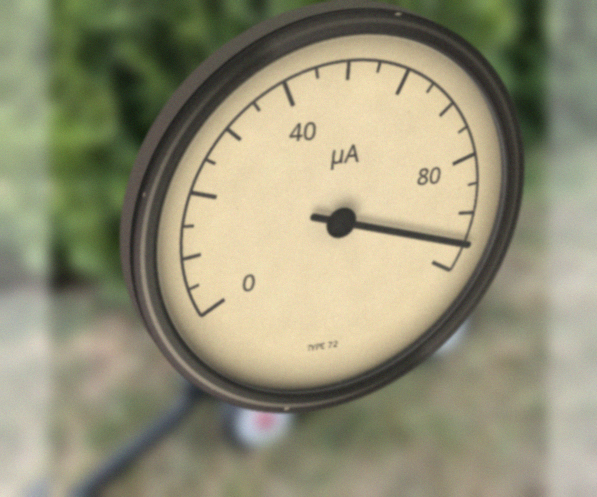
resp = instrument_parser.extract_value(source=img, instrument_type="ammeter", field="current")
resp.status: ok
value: 95 µA
